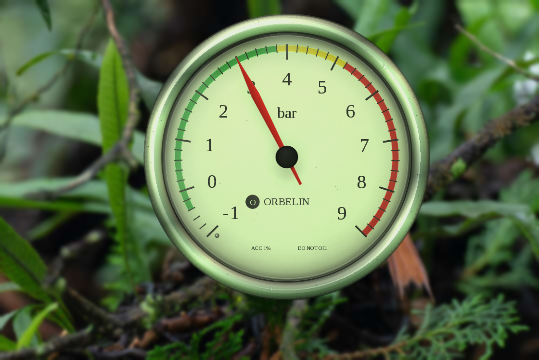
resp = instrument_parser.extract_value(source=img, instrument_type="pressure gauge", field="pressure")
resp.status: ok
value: 3 bar
